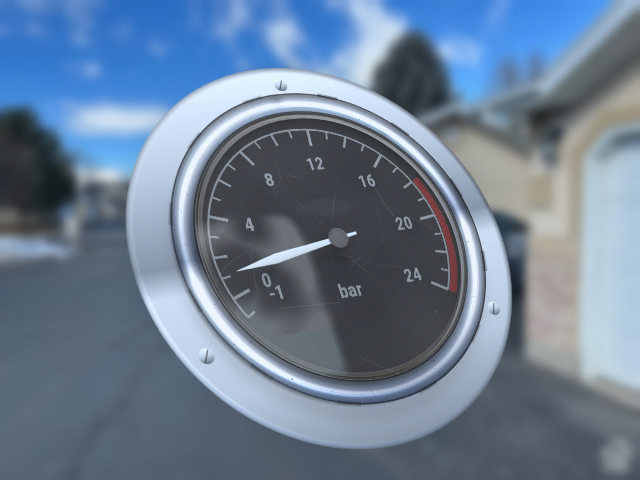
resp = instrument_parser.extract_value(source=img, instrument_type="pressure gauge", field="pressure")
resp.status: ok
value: 1 bar
